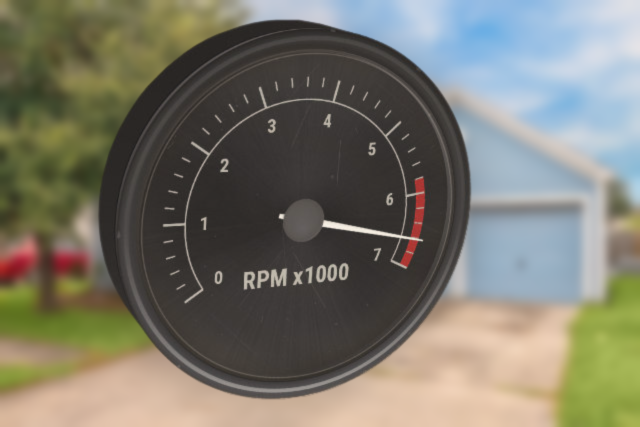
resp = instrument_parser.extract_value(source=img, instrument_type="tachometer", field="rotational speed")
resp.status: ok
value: 6600 rpm
